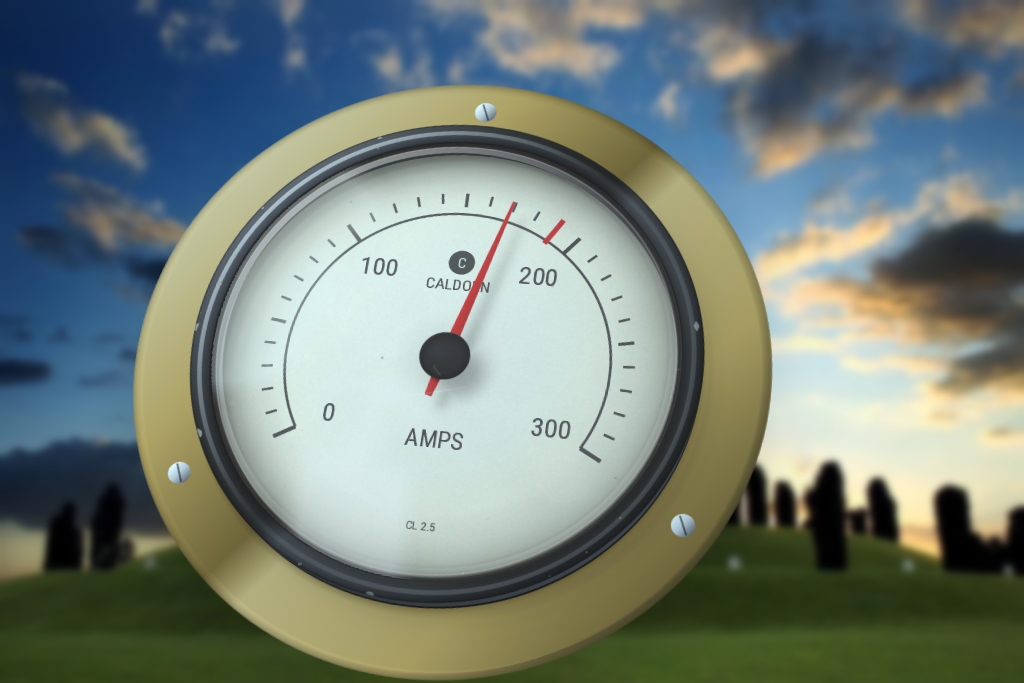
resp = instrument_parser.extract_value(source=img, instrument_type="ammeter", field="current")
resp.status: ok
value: 170 A
